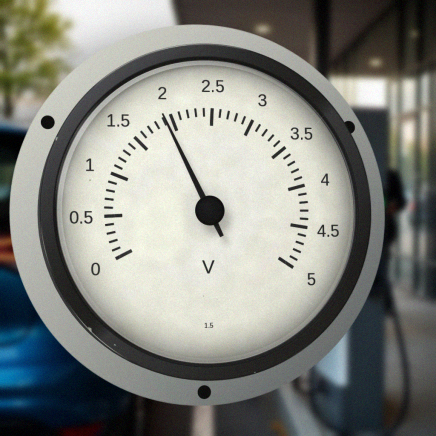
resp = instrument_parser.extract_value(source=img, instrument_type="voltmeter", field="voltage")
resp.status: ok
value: 1.9 V
